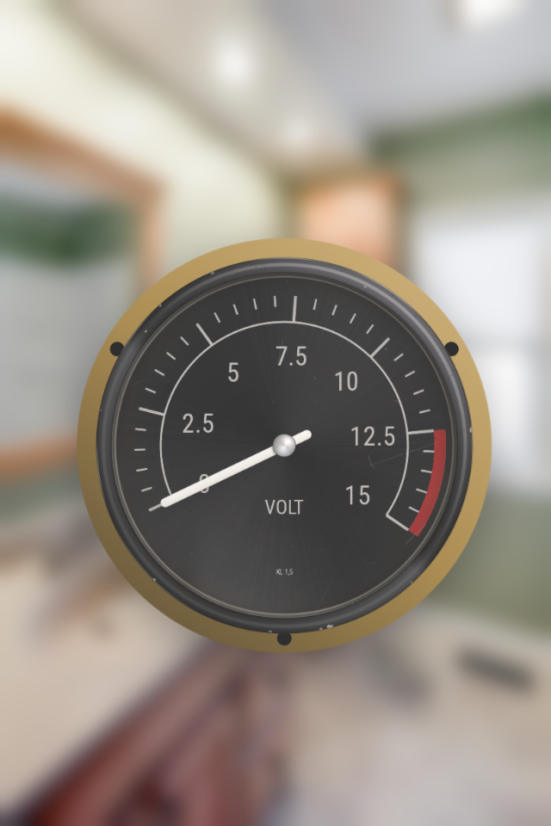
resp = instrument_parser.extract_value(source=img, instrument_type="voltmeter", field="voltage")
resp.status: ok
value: 0 V
